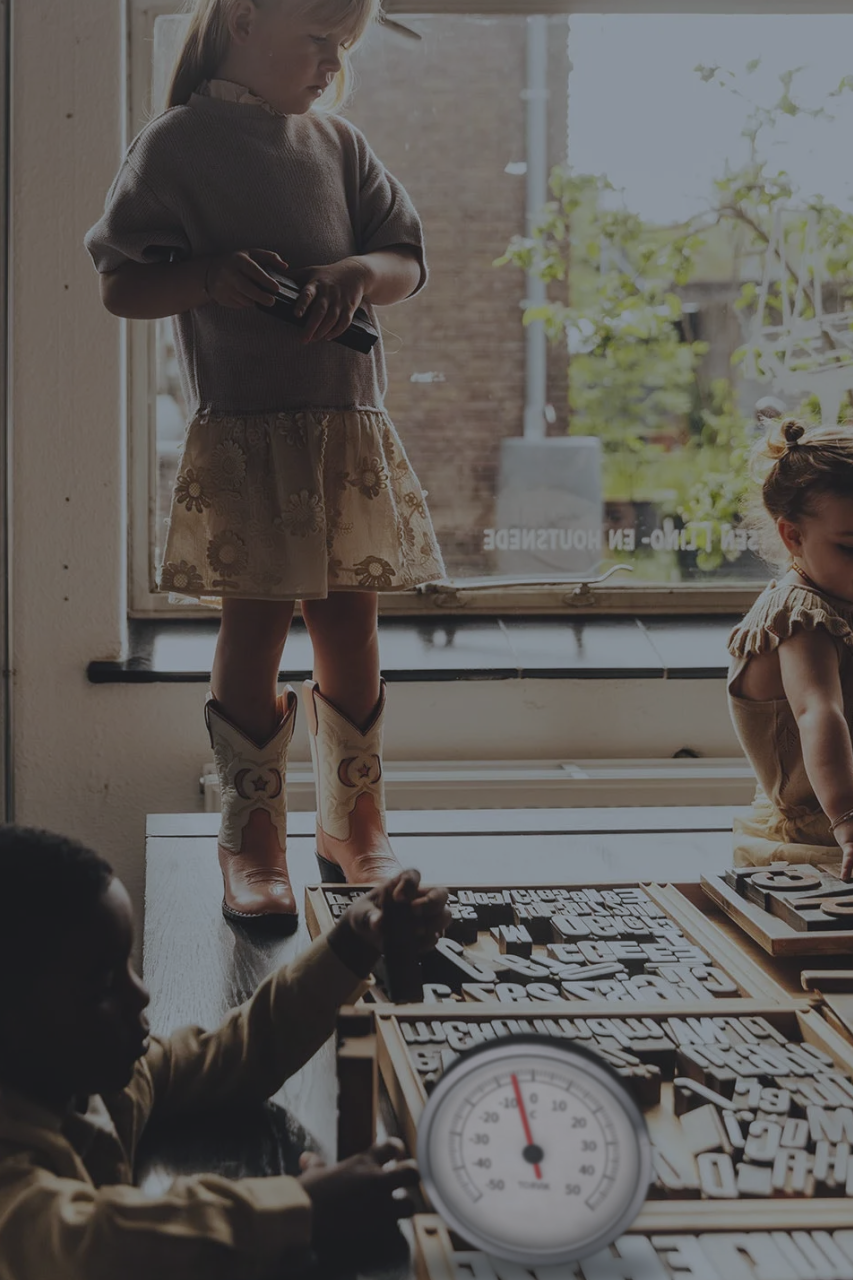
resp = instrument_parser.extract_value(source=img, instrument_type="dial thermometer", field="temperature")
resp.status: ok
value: -5 °C
